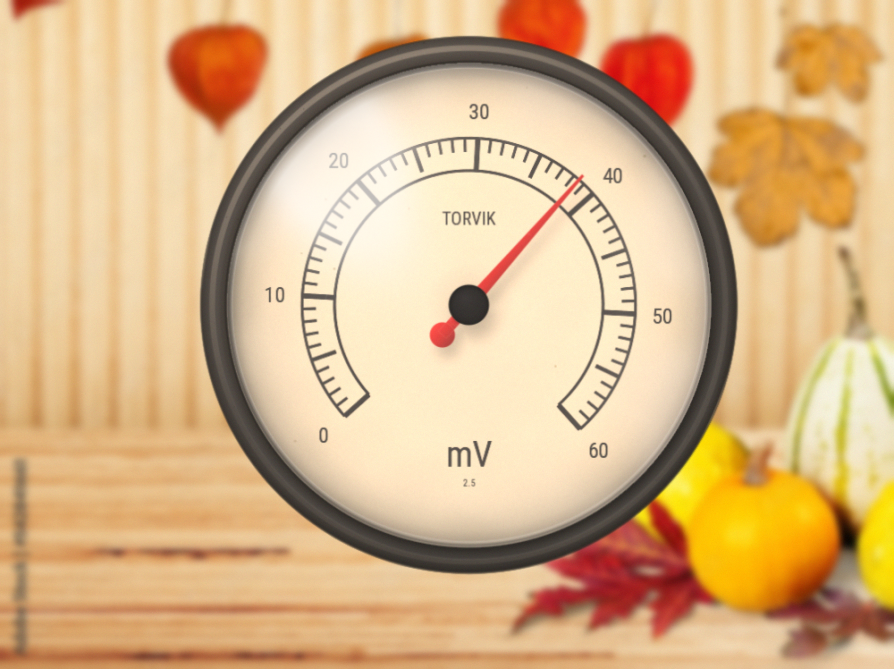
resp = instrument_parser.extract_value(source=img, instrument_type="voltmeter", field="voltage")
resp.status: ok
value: 38.5 mV
